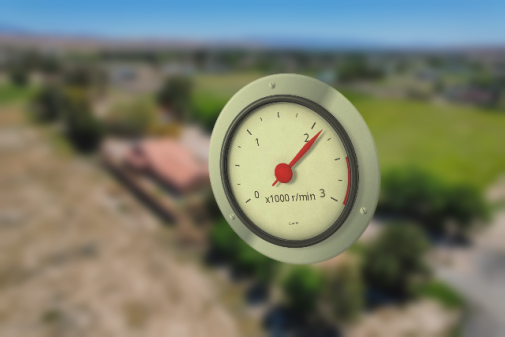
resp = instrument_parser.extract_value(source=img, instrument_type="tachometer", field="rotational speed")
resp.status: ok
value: 2125 rpm
